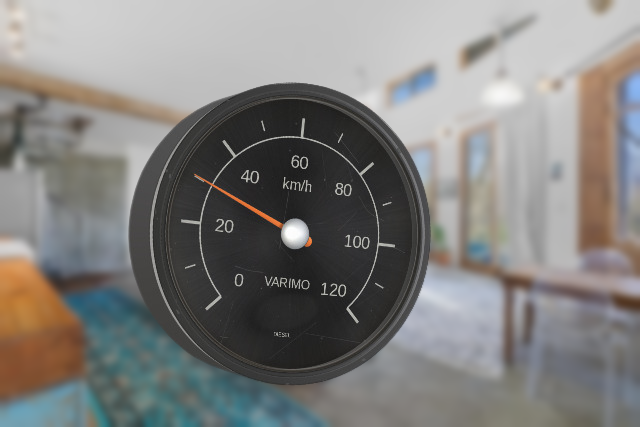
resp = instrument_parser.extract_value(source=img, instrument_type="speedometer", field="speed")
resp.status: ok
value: 30 km/h
